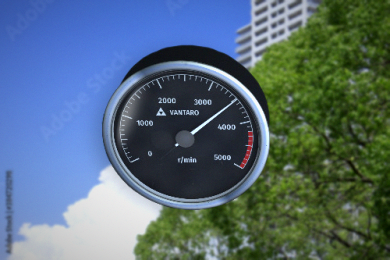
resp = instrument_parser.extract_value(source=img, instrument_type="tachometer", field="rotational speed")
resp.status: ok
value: 3500 rpm
